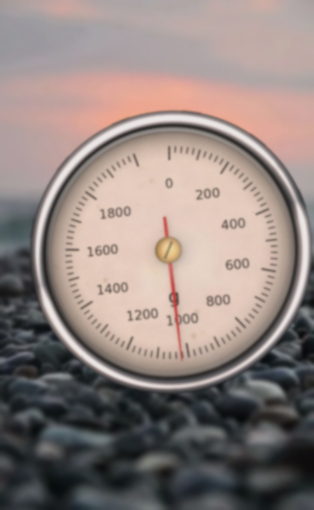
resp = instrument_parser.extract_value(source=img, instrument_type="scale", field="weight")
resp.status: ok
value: 1020 g
